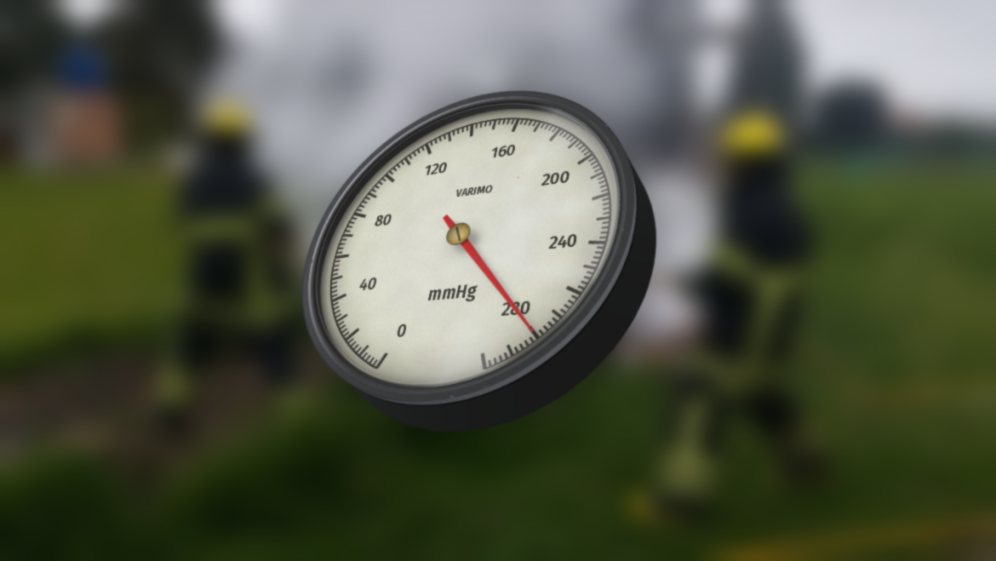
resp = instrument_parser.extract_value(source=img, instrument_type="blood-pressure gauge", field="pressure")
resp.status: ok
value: 280 mmHg
